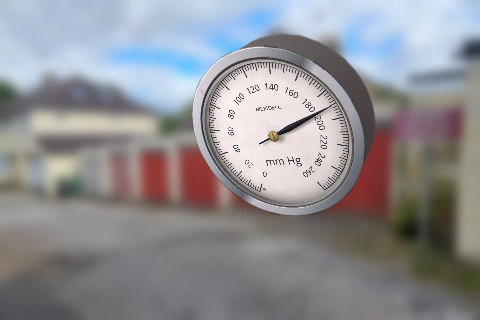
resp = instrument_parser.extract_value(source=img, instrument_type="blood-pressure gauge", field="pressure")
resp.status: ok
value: 190 mmHg
